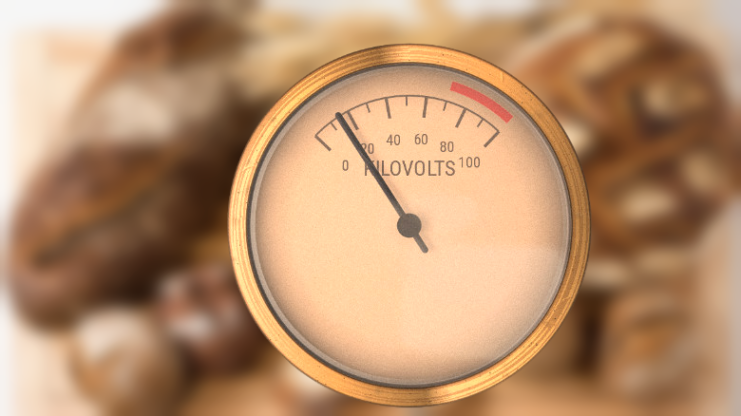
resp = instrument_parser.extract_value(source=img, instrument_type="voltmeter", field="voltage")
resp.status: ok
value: 15 kV
